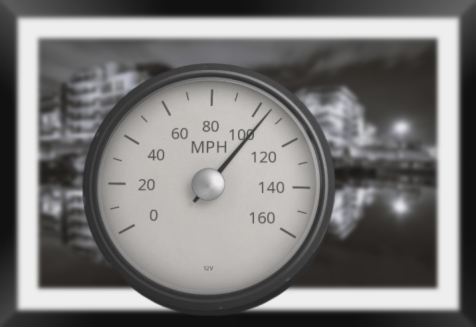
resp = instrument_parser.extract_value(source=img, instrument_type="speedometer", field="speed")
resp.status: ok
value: 105 mph
